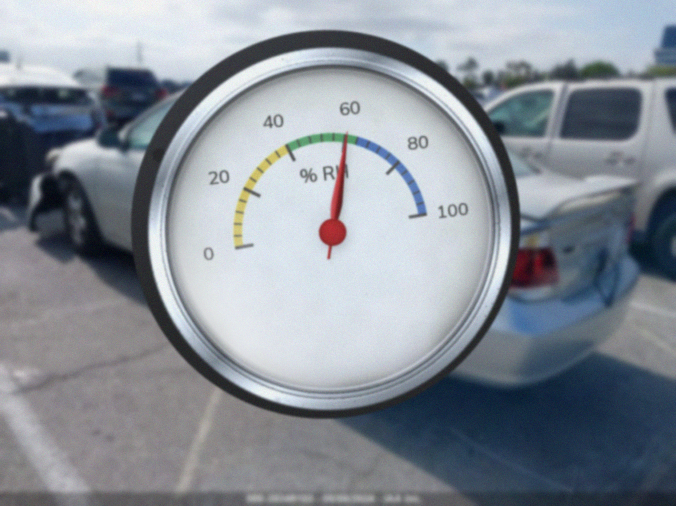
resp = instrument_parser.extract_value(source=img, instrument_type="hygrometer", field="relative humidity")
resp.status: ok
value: 60 %
